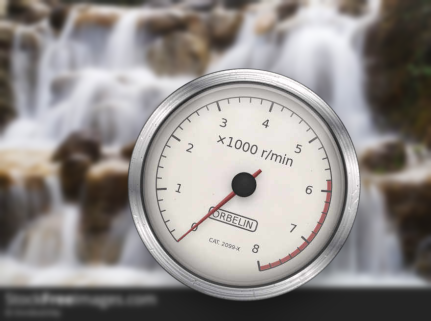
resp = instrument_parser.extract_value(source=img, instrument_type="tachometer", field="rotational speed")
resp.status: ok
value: 0 rpm
